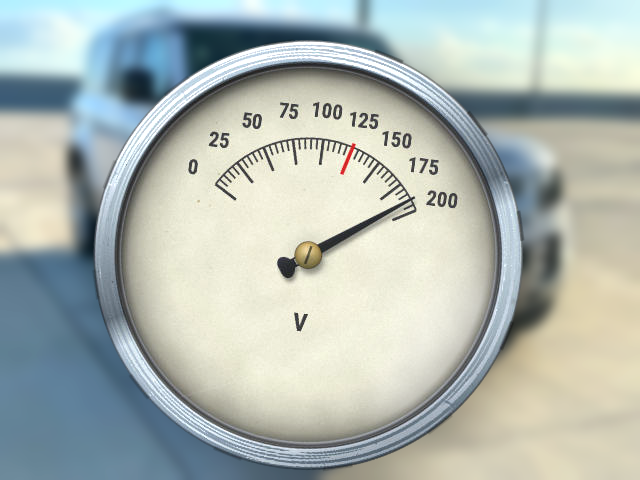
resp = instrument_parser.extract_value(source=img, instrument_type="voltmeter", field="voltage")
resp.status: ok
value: 190 V
